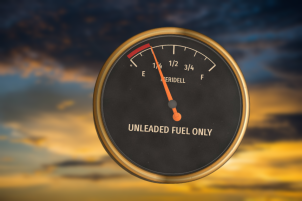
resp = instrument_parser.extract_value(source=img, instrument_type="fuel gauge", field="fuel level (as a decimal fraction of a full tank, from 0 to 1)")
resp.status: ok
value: 0.25
